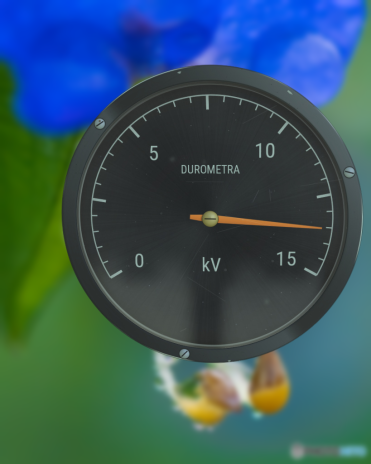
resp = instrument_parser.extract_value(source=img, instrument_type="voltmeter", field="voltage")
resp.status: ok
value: 13.5 kV
